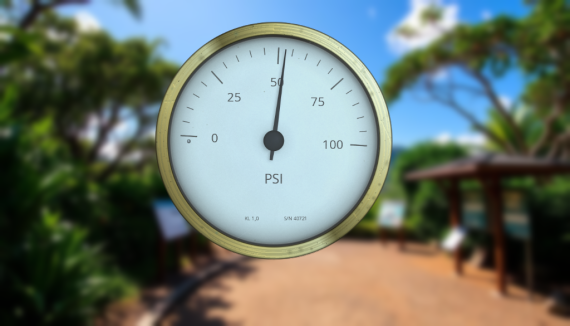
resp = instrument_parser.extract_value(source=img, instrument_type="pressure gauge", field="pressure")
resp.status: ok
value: 52.5 psi
